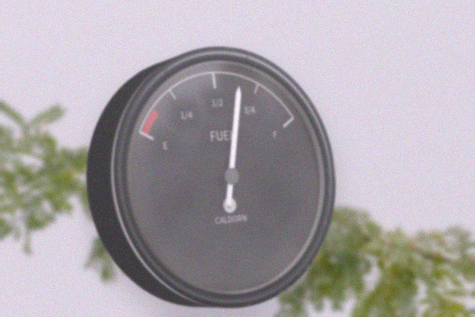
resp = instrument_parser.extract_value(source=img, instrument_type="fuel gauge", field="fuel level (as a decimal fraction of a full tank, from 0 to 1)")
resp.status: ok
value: 0.625
